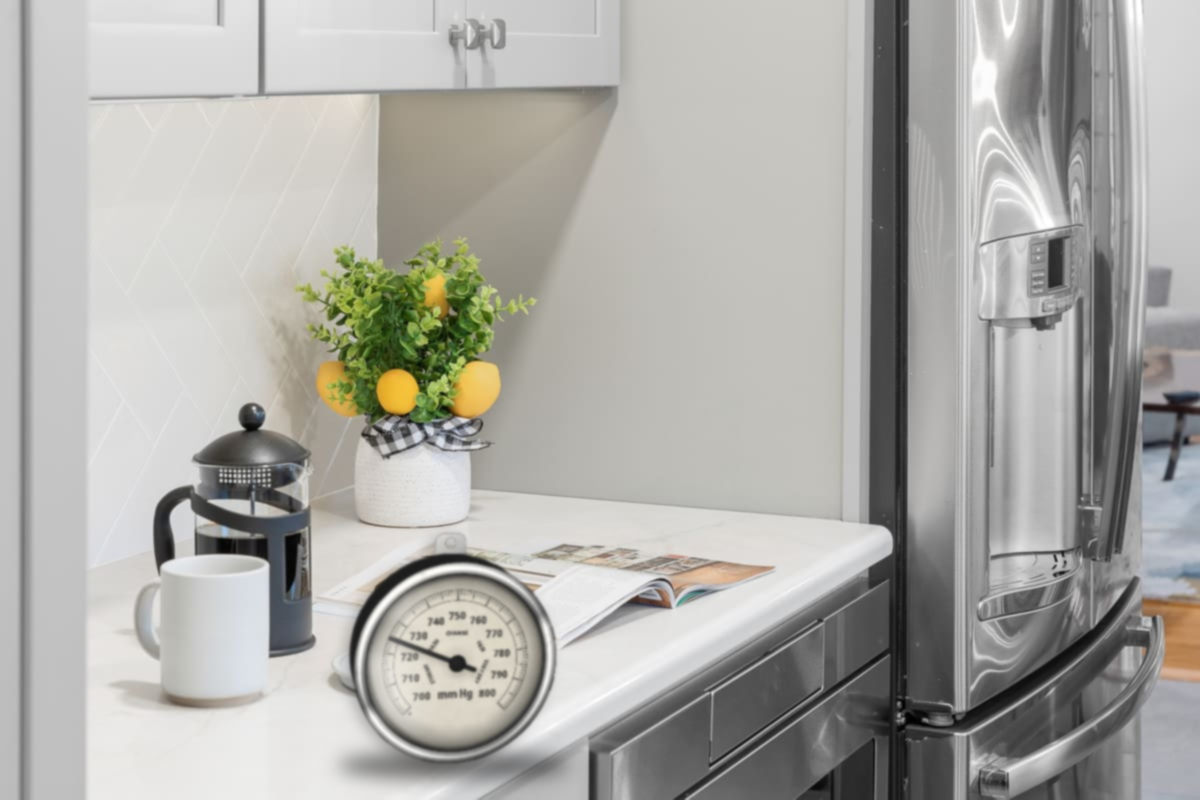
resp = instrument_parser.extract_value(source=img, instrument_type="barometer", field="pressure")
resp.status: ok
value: 725 mmHg
